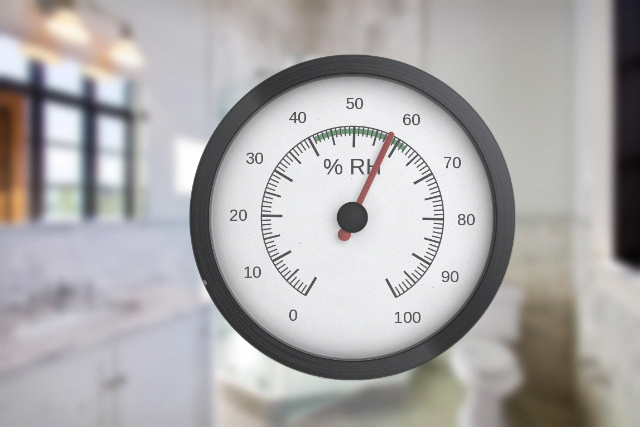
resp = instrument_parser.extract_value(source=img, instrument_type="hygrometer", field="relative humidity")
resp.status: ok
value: 58 %
